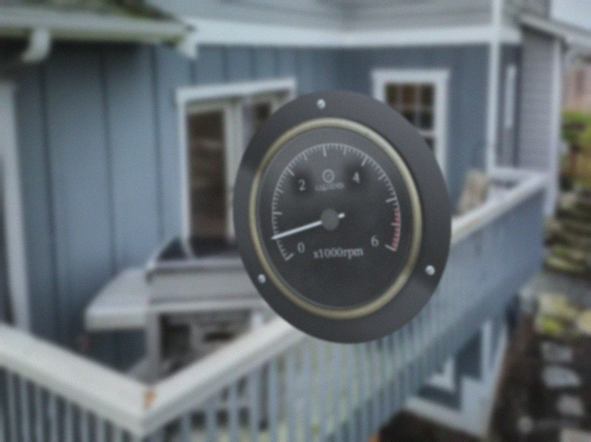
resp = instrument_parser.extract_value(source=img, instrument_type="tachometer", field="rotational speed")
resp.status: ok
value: 500 rpm
